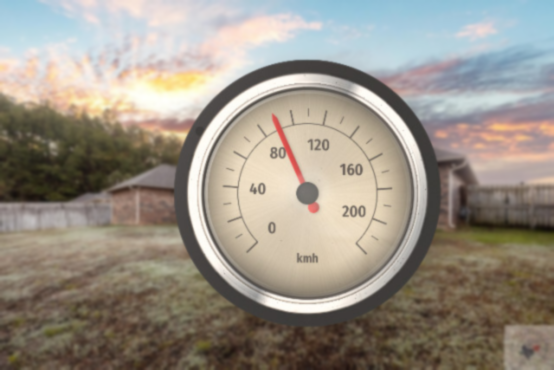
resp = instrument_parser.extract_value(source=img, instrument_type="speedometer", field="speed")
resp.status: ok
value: 90 km/h
